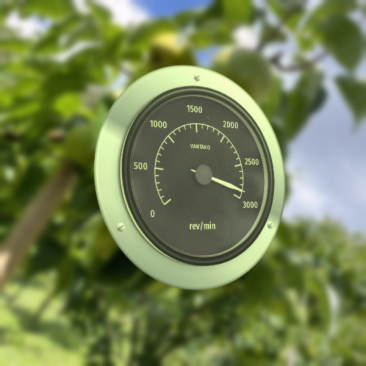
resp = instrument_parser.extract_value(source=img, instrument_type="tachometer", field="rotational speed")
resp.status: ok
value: 2900 rpm
